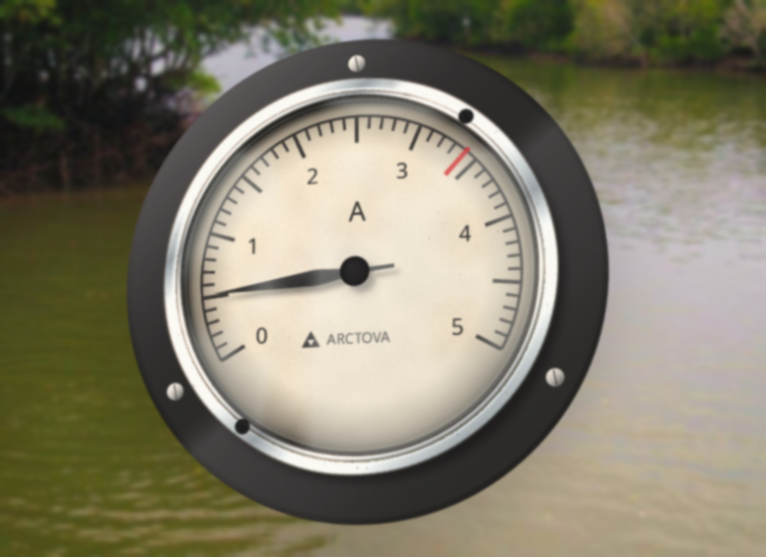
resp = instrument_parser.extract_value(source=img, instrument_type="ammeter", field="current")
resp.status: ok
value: 0.5 A
